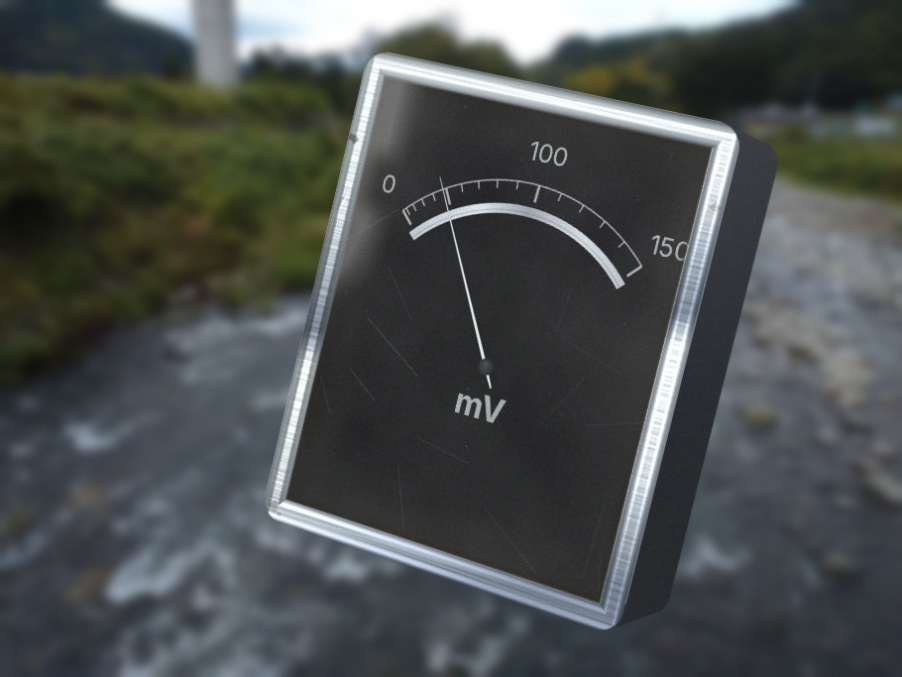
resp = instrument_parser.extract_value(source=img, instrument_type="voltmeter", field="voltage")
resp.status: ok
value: 50 mV
